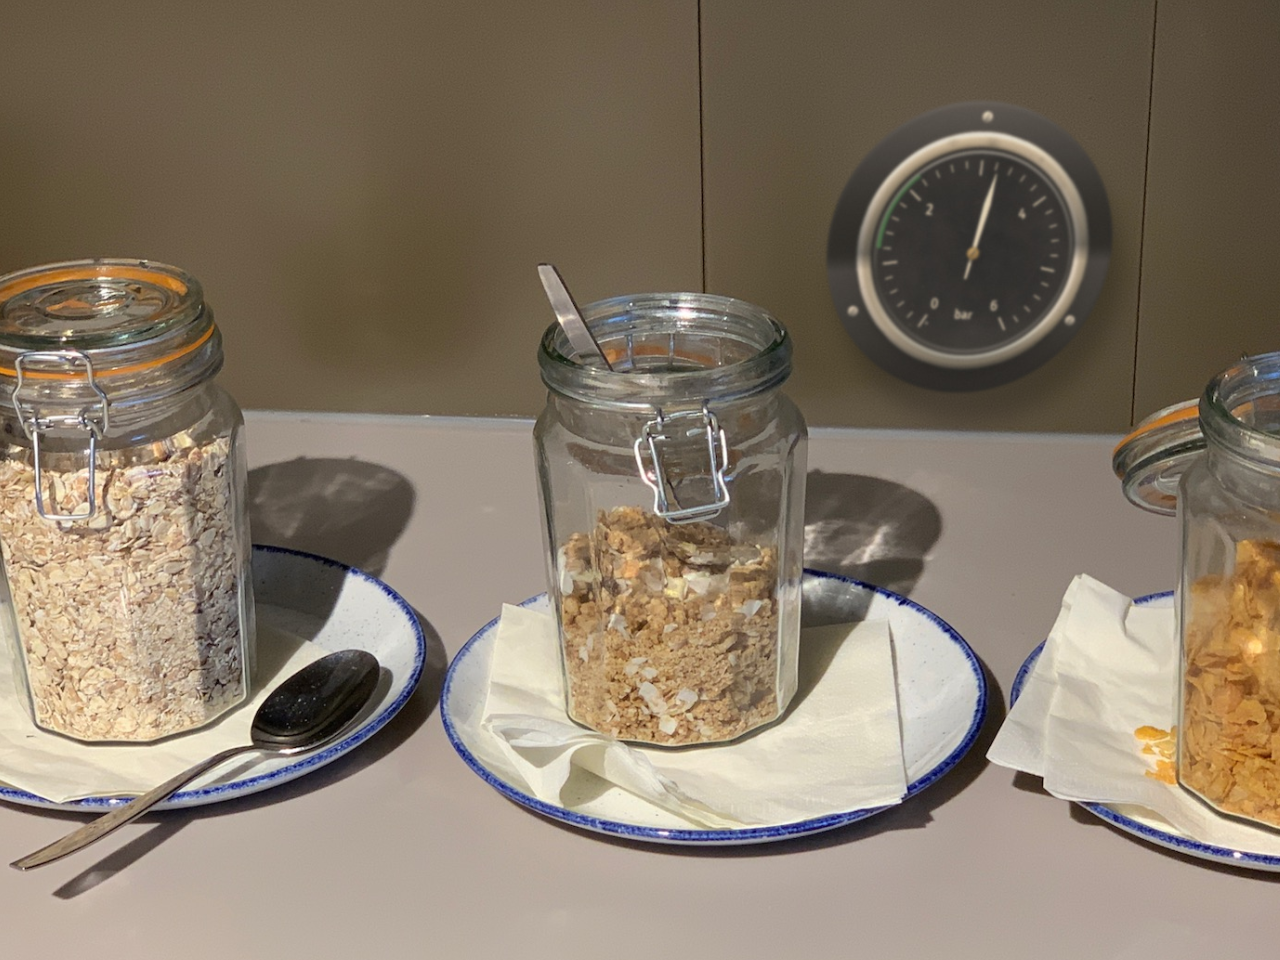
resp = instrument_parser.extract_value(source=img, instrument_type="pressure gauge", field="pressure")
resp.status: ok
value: 3.2 bar
